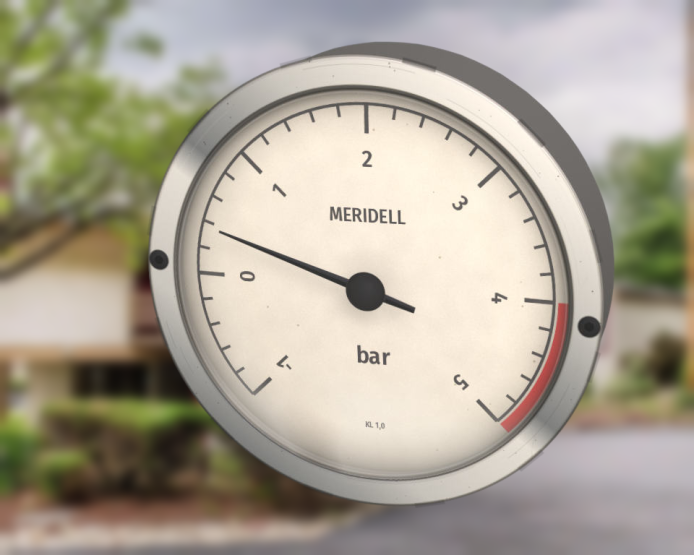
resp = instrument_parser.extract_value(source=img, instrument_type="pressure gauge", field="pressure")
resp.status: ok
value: 0.4 bar
